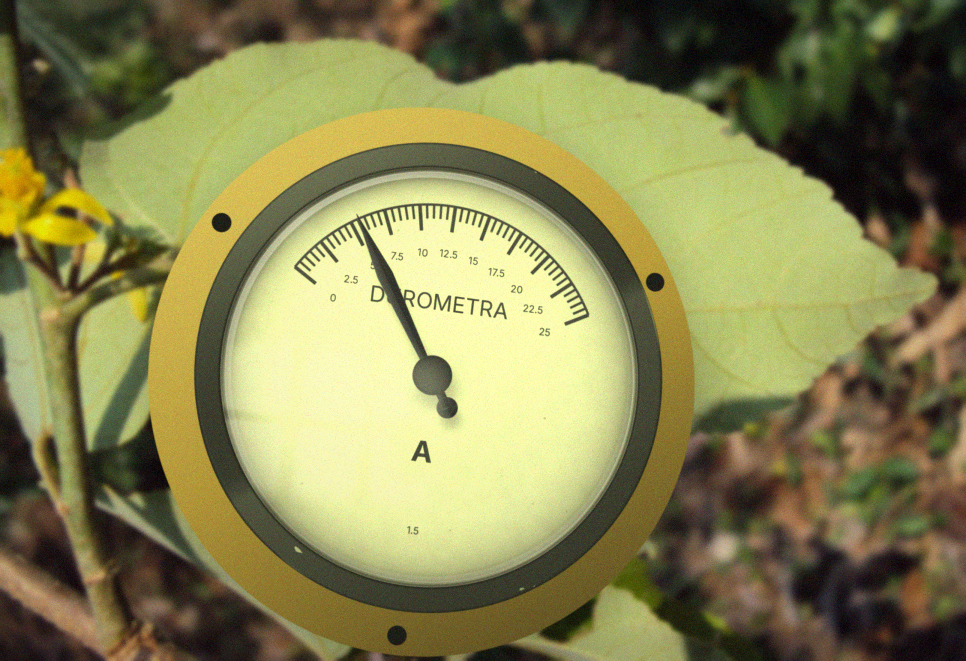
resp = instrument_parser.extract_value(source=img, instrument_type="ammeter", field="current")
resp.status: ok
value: 5.5 A
